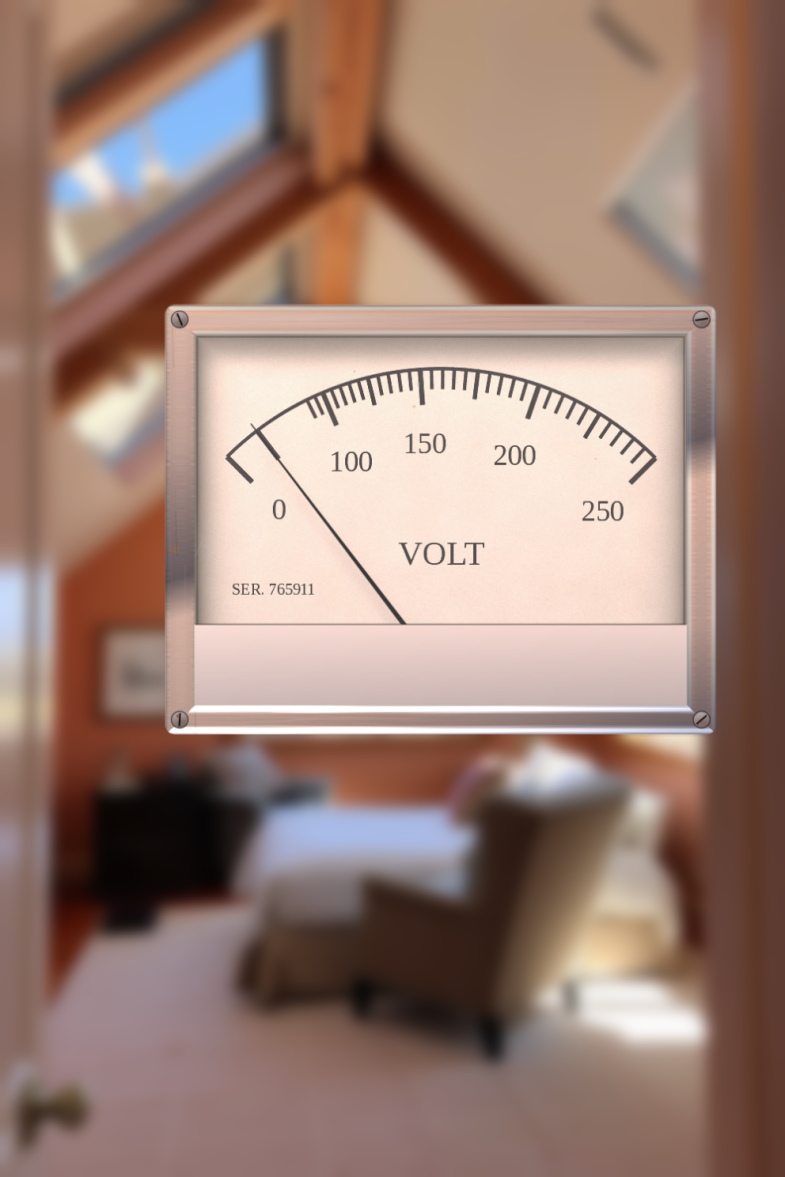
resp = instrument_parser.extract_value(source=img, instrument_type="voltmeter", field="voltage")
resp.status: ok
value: 50 V
